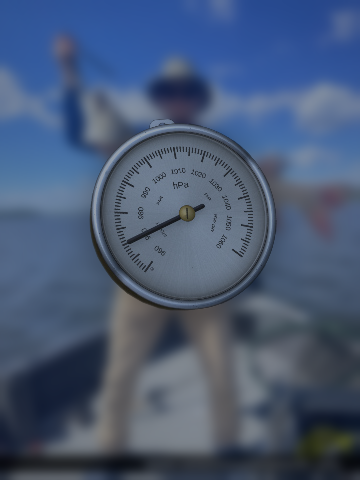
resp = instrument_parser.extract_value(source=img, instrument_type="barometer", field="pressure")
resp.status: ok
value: 970 hPa
